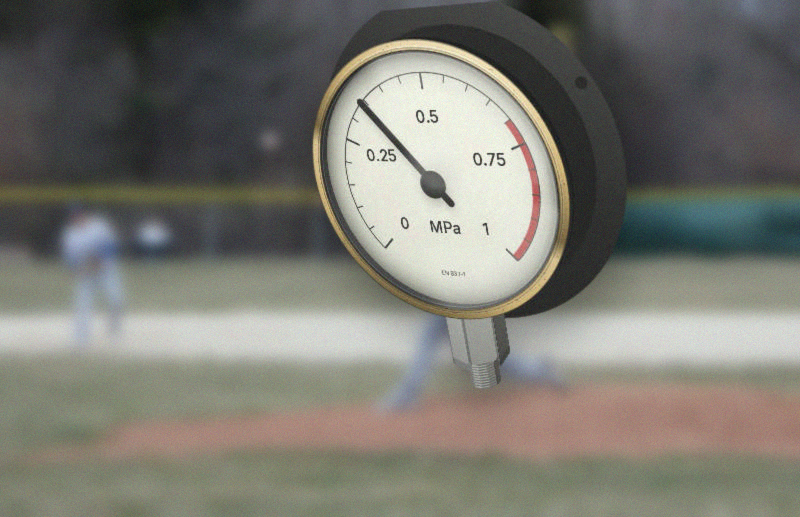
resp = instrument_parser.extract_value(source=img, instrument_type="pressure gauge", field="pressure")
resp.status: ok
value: 0.35 MPa
